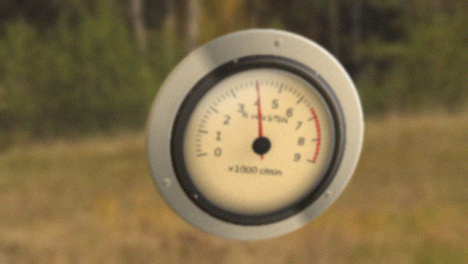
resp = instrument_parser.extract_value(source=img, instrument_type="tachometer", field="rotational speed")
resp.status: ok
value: 4000 rpm
